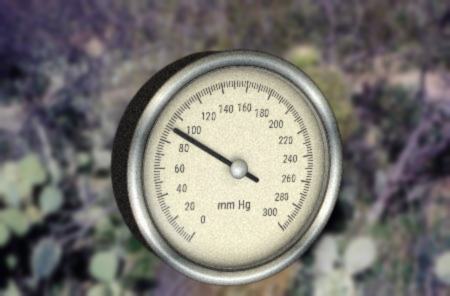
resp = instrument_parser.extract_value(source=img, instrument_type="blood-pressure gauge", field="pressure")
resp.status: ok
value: 90 mmHg
